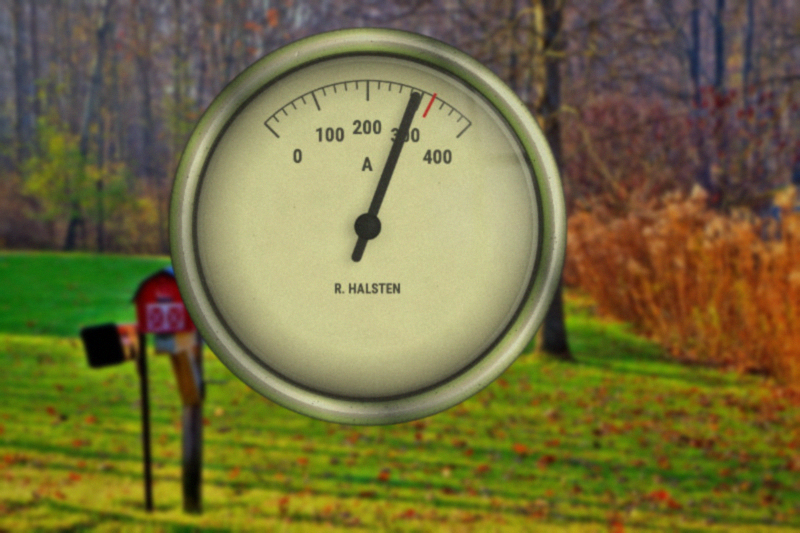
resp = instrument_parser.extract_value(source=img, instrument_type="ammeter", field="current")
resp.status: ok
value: 290 A
